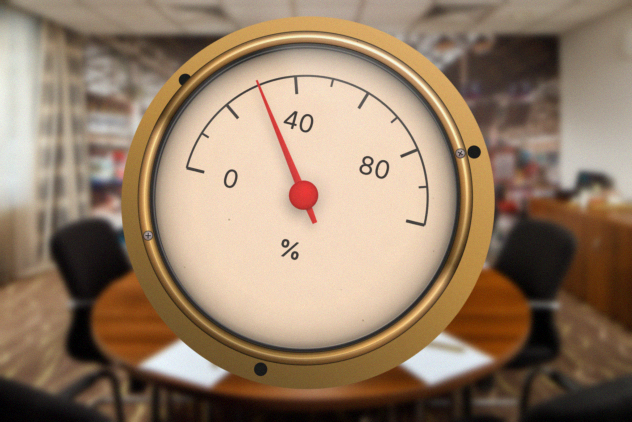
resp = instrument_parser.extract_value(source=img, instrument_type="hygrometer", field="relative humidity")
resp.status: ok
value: 30 %
